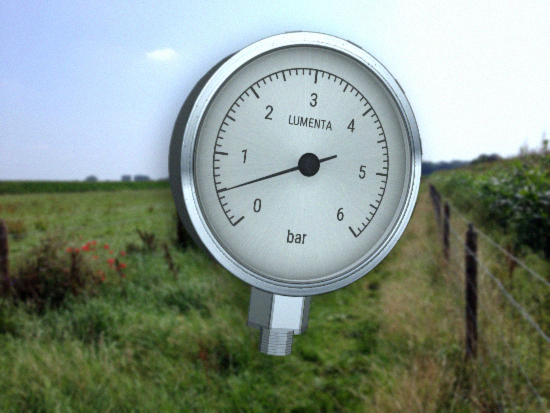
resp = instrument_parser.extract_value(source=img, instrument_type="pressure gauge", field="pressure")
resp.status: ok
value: 0.5 bar
